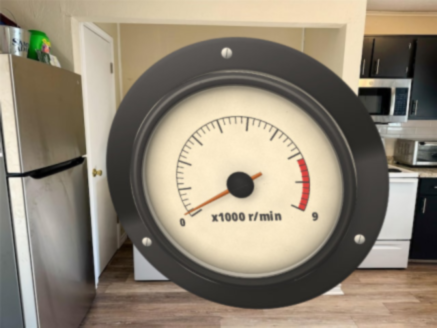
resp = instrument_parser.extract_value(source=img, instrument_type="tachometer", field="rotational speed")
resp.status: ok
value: 200 rpm
